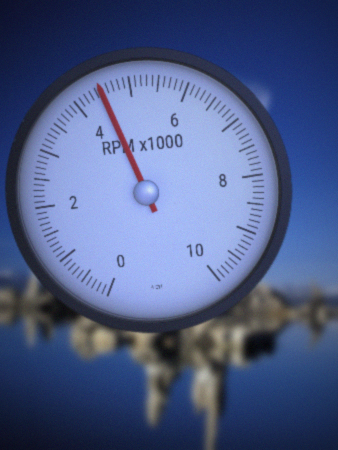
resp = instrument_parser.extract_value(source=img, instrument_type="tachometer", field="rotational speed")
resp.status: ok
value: 4500 rpm
